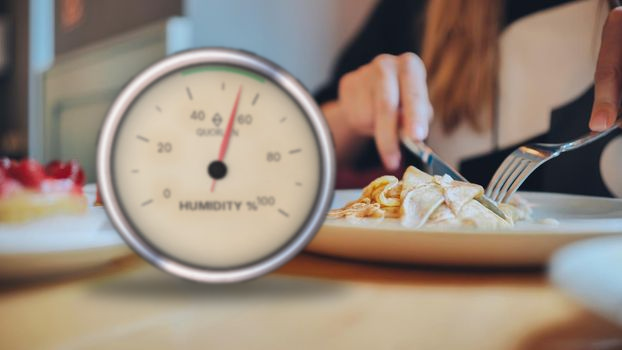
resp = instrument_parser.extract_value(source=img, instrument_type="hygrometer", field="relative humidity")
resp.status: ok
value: 55 %
